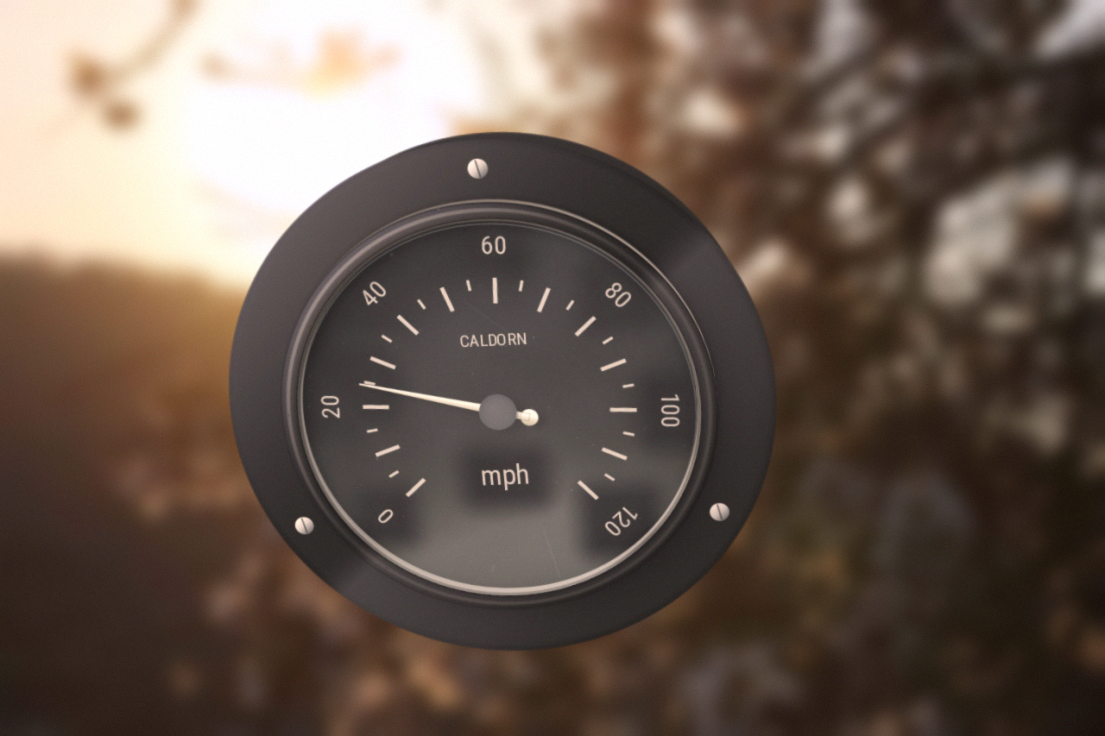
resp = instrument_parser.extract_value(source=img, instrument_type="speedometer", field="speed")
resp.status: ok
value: 25 mph
